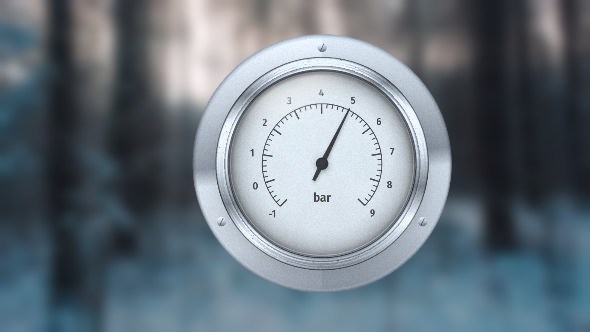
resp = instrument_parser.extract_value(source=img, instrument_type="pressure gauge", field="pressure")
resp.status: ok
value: 5 bar
